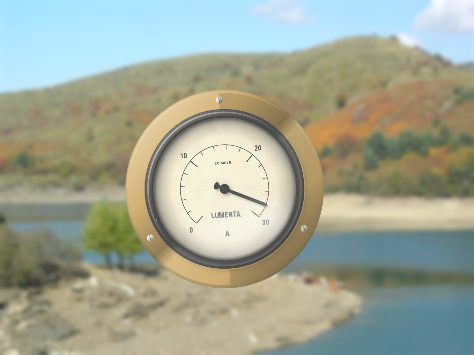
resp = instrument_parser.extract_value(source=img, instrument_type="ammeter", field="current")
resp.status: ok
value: 28 A
